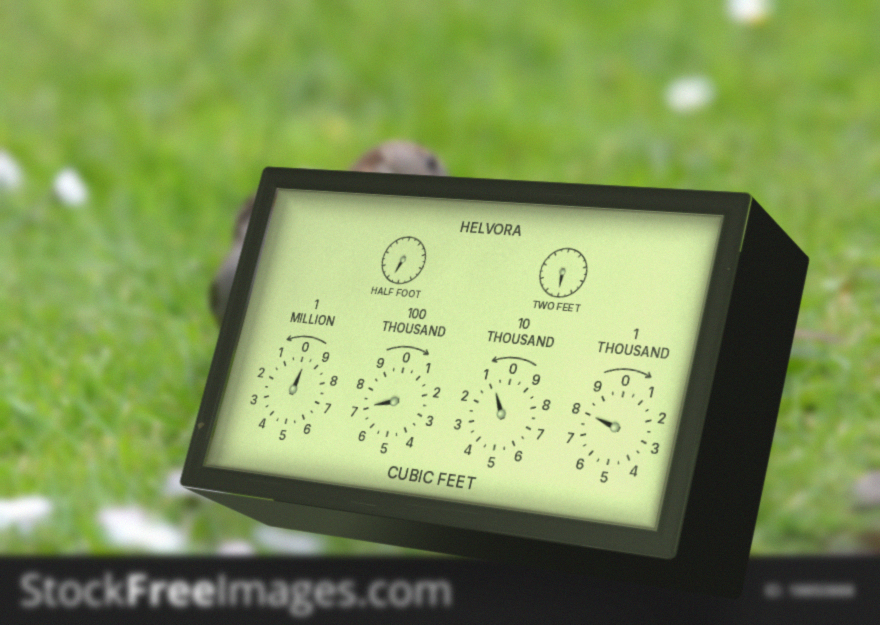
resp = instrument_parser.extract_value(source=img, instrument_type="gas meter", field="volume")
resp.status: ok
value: 970800 ft³
